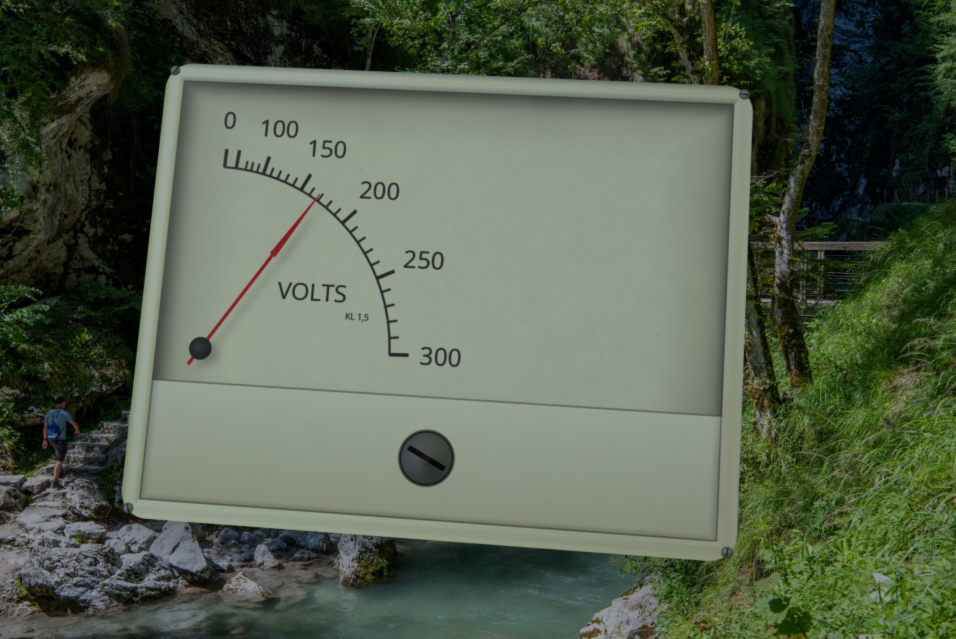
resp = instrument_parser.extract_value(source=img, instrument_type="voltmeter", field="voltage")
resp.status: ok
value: 170 V
